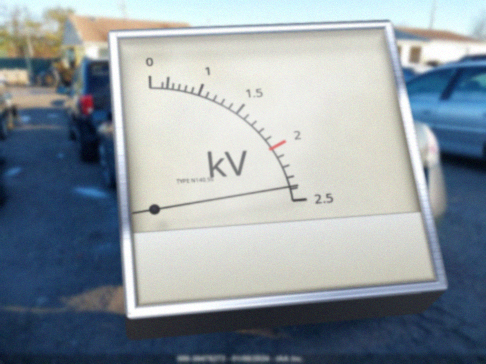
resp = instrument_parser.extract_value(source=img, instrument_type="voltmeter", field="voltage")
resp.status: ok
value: 2.4 kV
